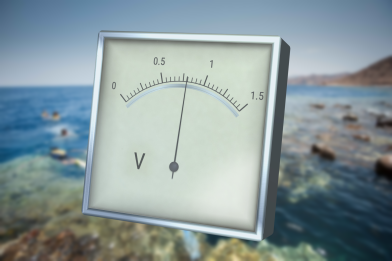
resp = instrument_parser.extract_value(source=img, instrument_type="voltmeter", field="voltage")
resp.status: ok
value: 0.8 V
